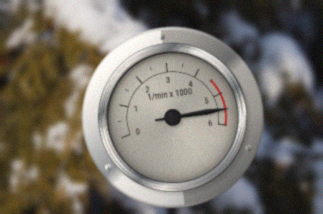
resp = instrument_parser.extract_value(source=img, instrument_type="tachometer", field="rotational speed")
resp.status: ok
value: 5500 rpm
